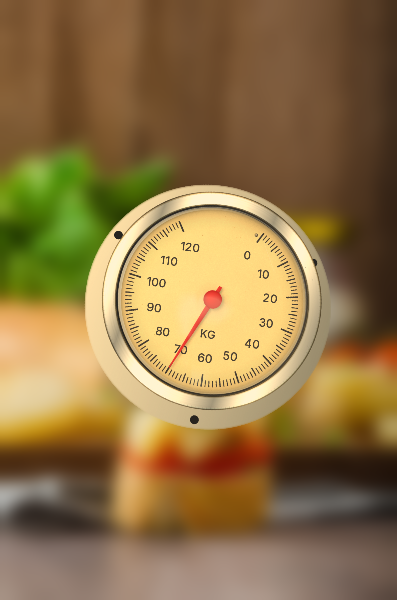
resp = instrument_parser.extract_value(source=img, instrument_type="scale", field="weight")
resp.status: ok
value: 70 kg
